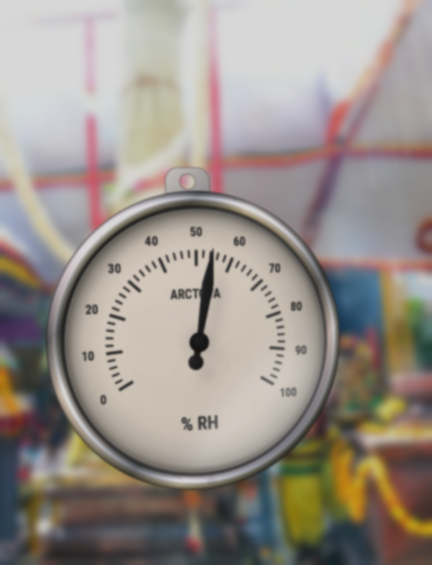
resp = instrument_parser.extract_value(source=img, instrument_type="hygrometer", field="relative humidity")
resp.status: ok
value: 54 %
